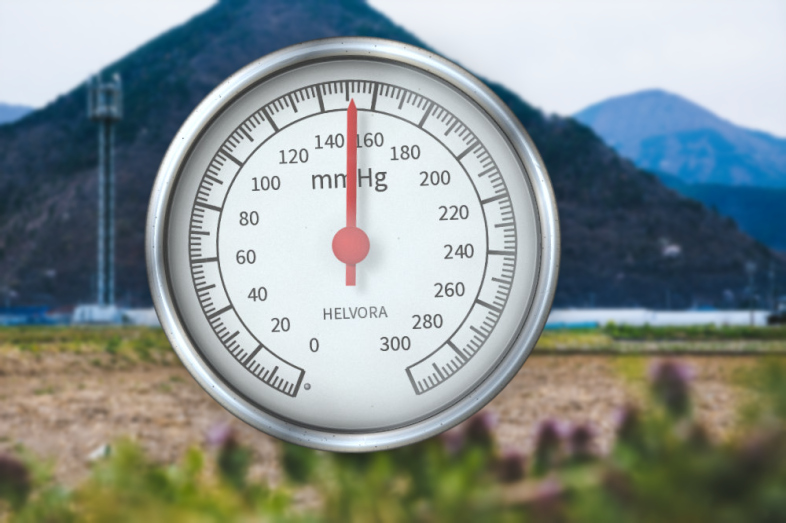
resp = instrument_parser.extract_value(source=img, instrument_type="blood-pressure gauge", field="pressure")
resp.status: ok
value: 152 mmHg
